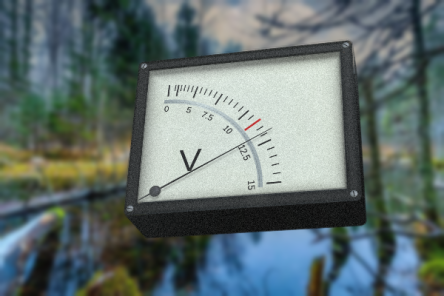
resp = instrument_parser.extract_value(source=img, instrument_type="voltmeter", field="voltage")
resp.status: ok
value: 12 V
